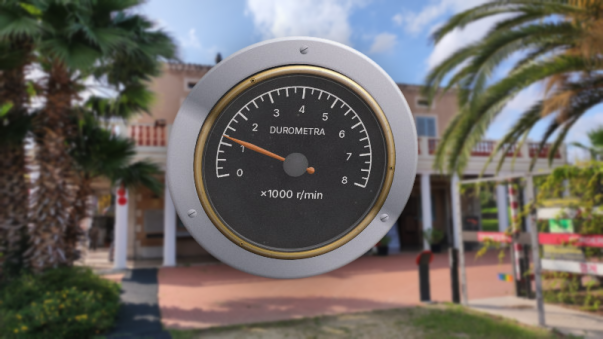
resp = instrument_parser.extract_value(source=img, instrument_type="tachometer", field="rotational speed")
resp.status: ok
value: 1250 rpm
